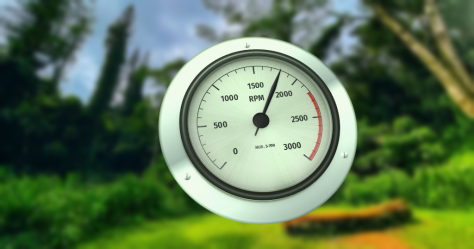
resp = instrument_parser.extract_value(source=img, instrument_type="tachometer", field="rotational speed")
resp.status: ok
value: 1800 rpm
